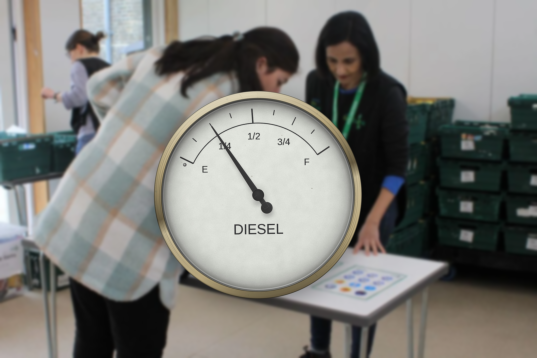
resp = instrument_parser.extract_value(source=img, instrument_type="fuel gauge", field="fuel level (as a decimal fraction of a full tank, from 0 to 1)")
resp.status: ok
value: 0.25
